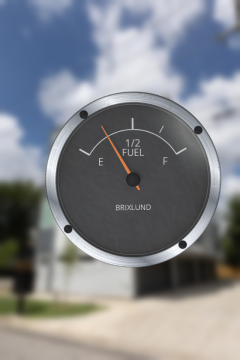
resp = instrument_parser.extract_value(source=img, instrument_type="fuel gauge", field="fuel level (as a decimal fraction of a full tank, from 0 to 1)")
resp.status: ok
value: 0.25
